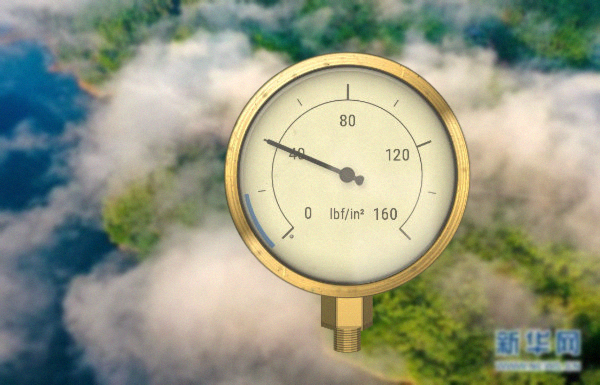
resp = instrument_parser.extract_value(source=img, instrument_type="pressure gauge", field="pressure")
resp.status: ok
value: 40 psi
